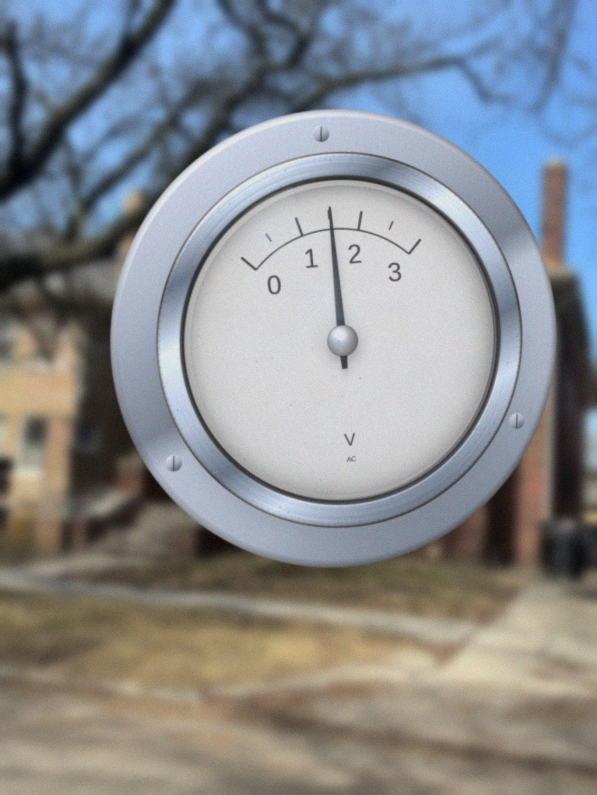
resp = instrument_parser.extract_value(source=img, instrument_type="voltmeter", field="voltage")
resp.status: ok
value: 1.5 V
